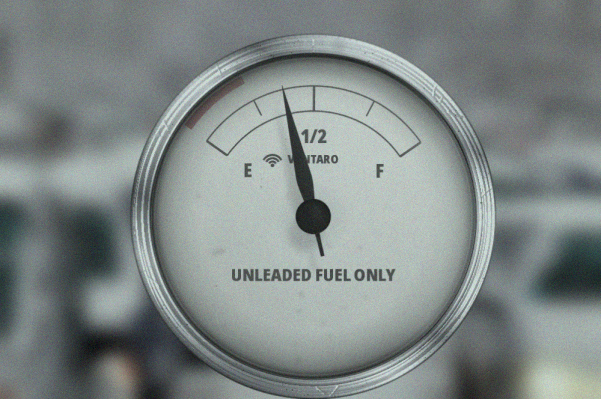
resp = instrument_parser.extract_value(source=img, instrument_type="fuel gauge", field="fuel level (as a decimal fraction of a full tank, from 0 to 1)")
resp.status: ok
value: 0.375
